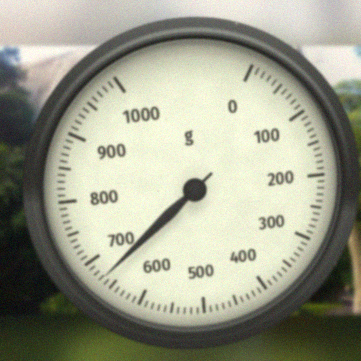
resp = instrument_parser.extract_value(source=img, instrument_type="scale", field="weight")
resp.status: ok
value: 670 g
